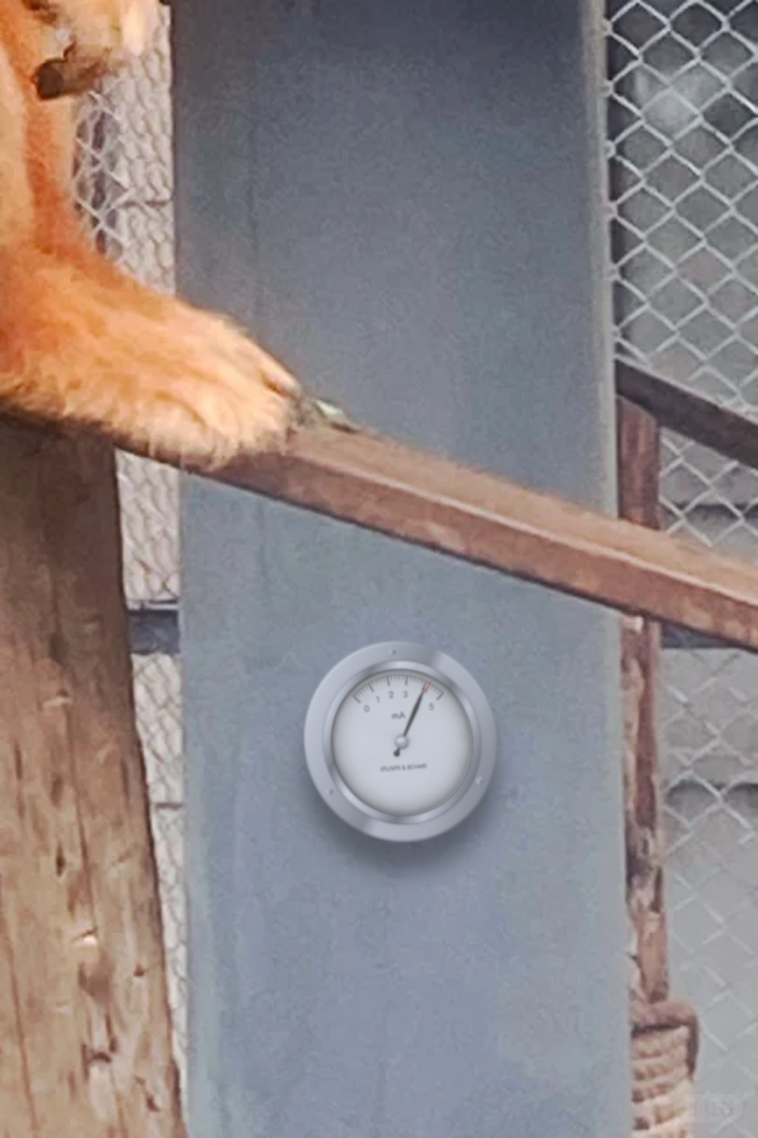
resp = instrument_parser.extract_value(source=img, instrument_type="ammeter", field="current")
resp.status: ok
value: 4 mA
